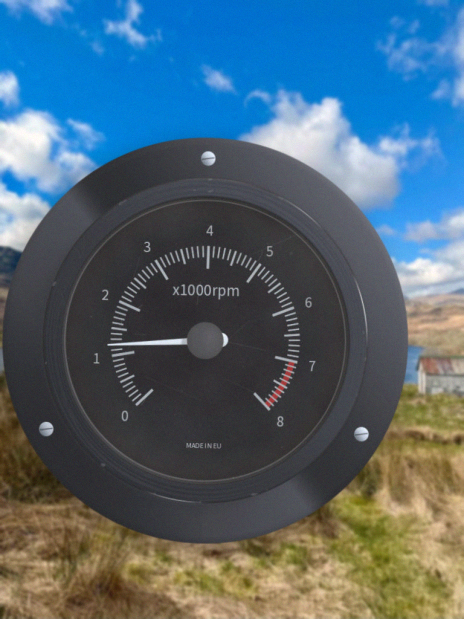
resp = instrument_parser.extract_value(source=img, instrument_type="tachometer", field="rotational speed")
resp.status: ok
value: 1200 rpm
